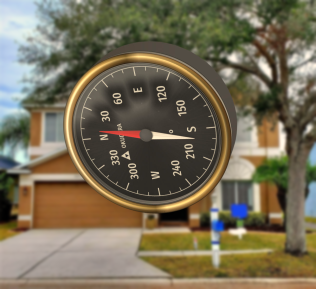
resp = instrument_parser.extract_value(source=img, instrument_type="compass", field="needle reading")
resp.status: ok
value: 10 °
